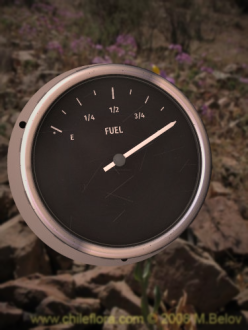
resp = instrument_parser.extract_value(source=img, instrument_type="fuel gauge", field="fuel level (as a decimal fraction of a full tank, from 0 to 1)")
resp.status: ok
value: 1
